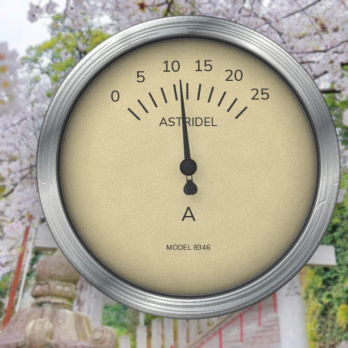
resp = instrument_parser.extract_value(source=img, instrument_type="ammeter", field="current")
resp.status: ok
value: 11.25 A
